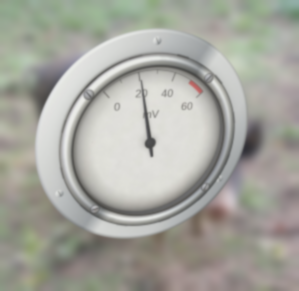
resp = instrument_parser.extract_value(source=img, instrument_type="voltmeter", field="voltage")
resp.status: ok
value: 20 mV
